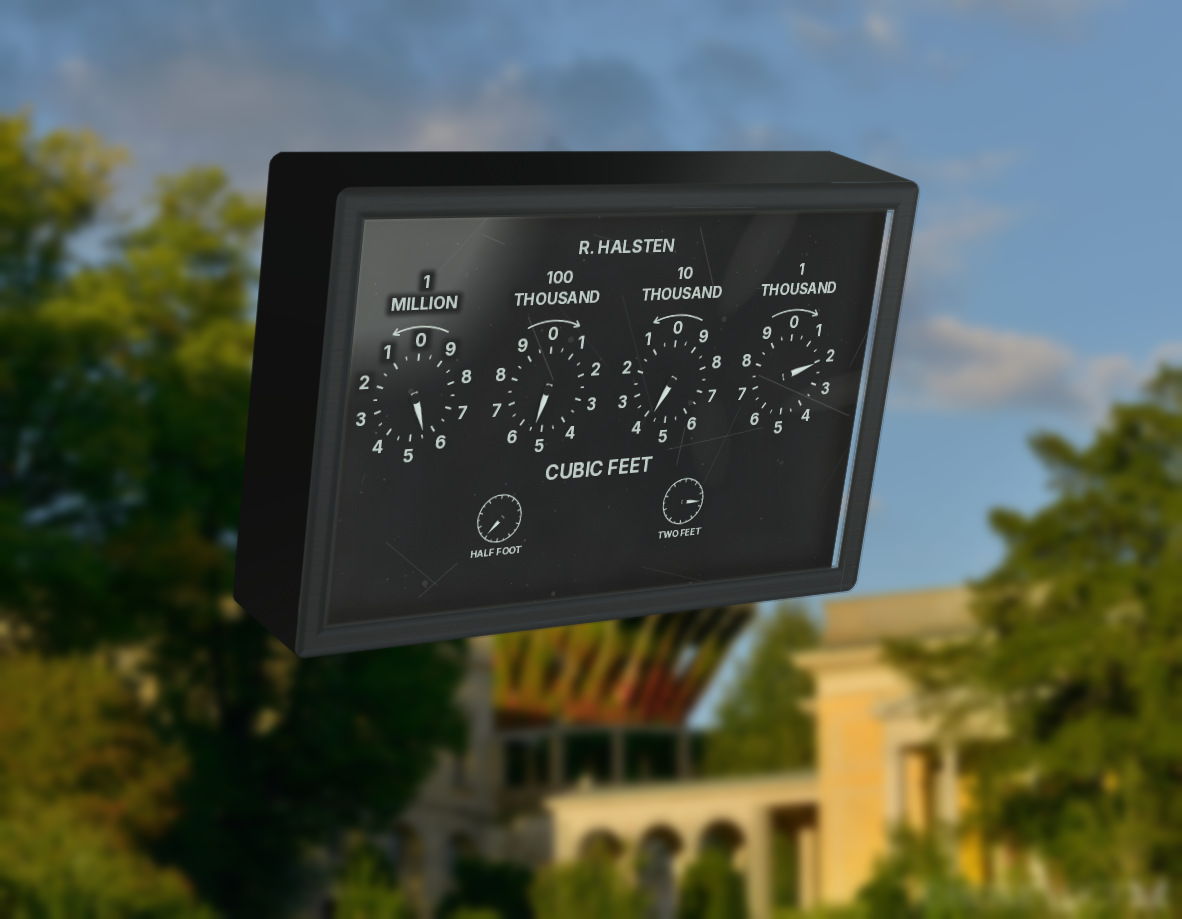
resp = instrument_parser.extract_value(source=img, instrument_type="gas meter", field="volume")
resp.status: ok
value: 554200 ft³
